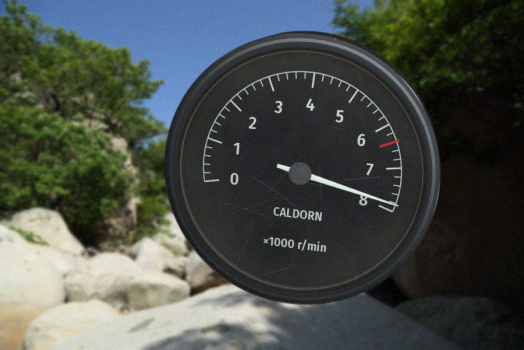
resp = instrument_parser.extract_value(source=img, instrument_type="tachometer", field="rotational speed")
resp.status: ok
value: 7800 rpm
